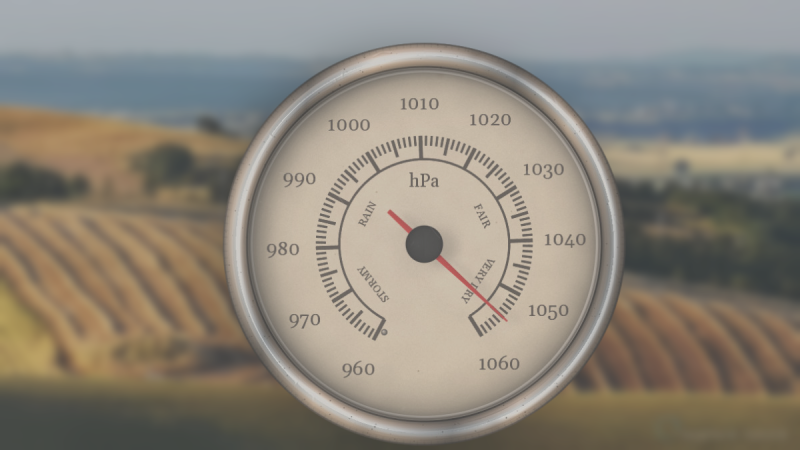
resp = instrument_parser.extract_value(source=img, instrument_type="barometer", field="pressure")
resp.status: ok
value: 1055 hPa
